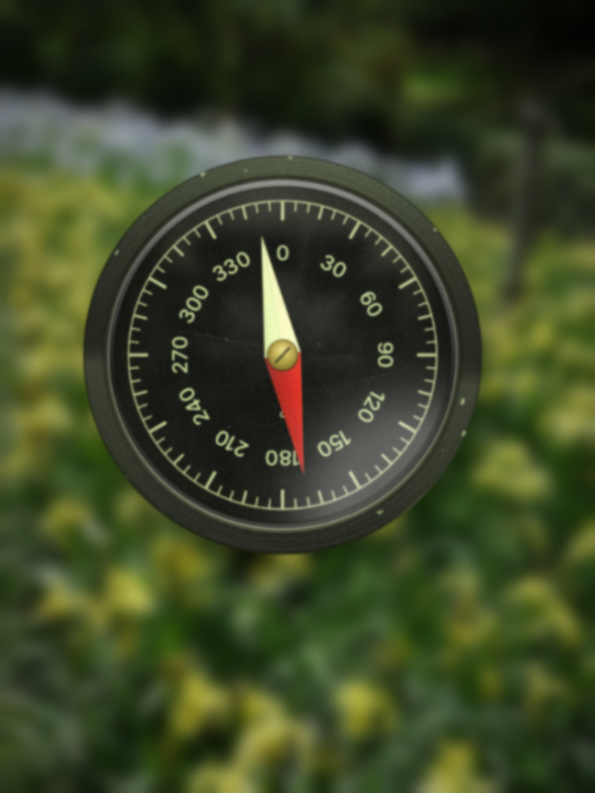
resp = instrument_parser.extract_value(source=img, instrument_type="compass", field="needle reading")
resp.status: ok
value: 170 °
